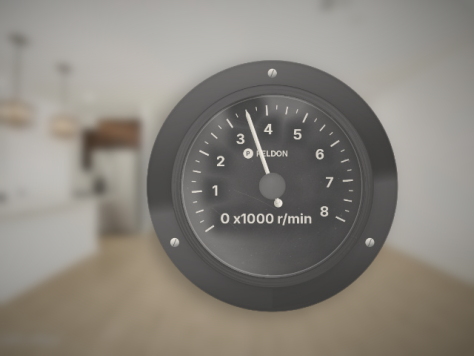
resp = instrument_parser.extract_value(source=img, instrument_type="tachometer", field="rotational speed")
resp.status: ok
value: 3500 rpm
